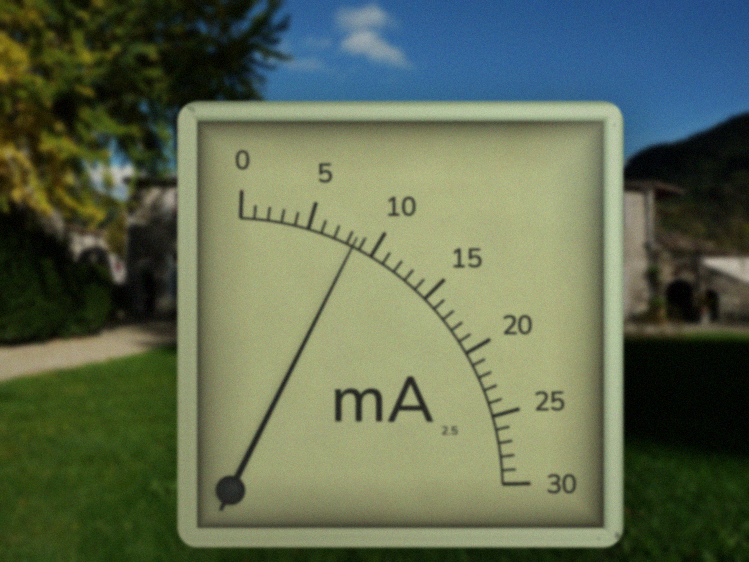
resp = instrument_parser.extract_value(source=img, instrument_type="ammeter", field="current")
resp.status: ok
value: 8.5 mA
